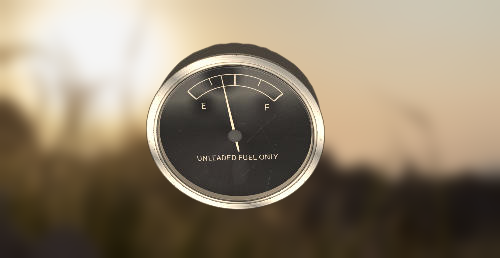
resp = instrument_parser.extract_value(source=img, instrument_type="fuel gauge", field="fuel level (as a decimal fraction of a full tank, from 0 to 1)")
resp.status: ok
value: 0.375
